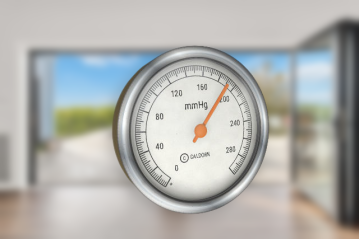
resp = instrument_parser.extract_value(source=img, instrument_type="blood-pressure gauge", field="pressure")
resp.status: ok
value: 190 mmHg
